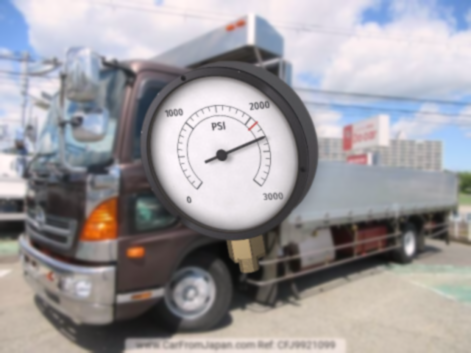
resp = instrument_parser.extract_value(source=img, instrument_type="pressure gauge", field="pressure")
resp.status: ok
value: 2300 psi
